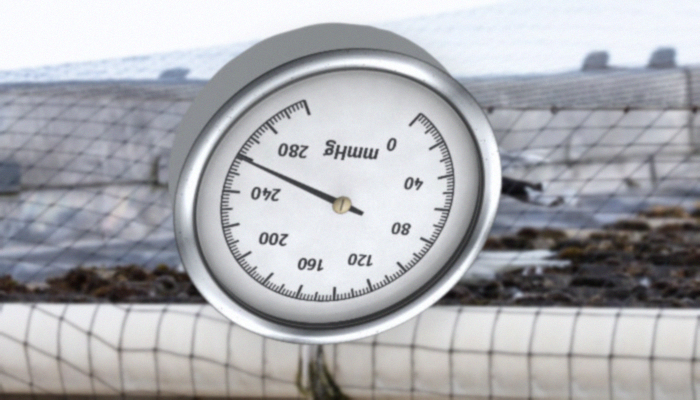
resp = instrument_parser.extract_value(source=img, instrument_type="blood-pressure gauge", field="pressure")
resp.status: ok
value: 260 mmHg
